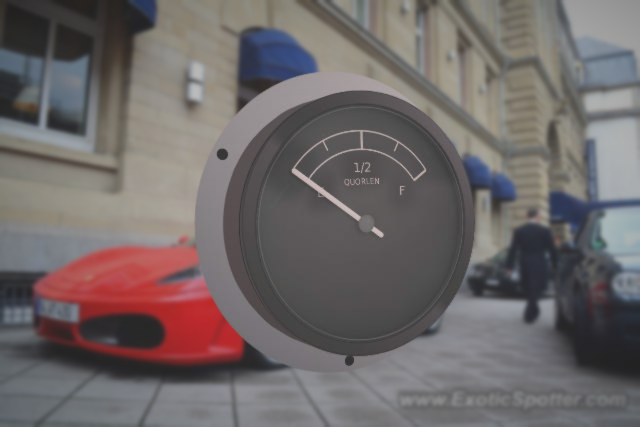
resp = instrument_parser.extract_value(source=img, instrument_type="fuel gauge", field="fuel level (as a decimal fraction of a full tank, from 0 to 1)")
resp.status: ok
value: 0
